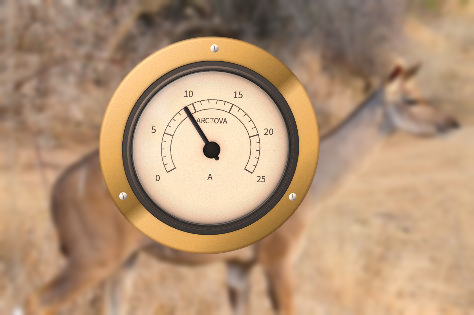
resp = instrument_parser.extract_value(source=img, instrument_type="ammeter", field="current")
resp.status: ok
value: 9 A
